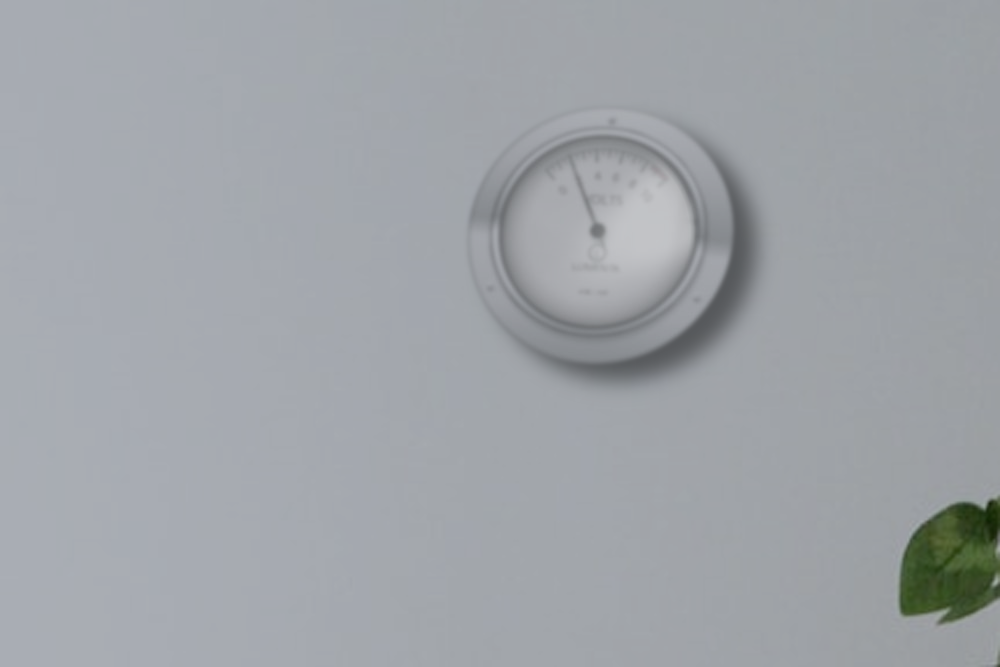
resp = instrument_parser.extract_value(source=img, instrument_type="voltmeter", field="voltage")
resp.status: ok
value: 2 V
